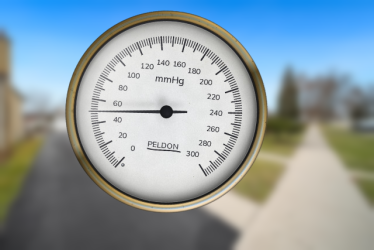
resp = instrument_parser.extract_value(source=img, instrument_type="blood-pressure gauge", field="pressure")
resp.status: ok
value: 50 mmHg
